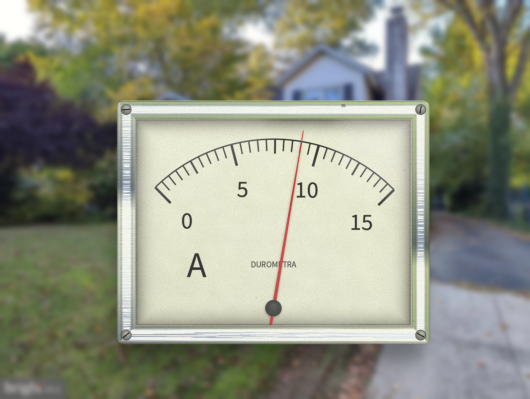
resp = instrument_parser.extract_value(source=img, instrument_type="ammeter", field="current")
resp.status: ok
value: 9 A
